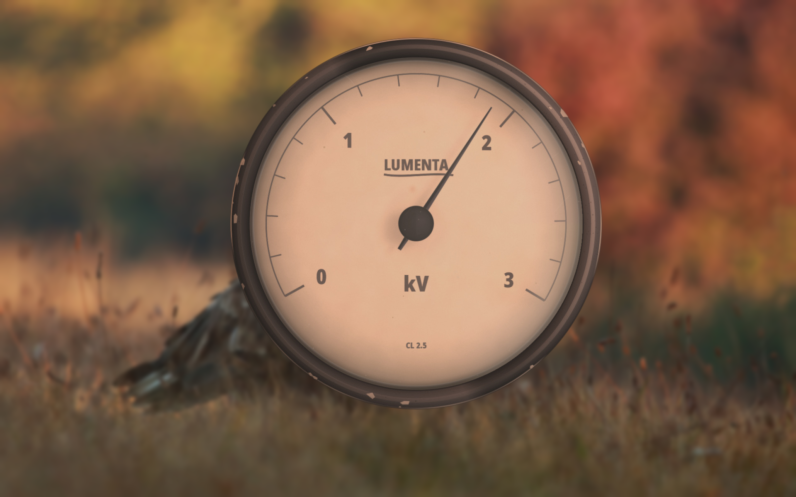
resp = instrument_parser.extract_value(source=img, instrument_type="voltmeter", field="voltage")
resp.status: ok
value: 1.9 kV
